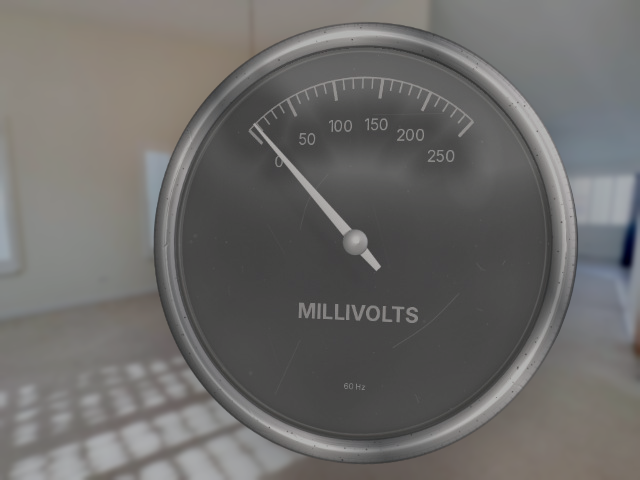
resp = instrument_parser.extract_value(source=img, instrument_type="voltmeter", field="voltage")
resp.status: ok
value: 10 mV
